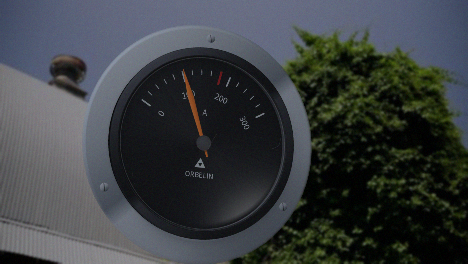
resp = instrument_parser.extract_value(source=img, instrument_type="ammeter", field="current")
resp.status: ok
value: 100 A
